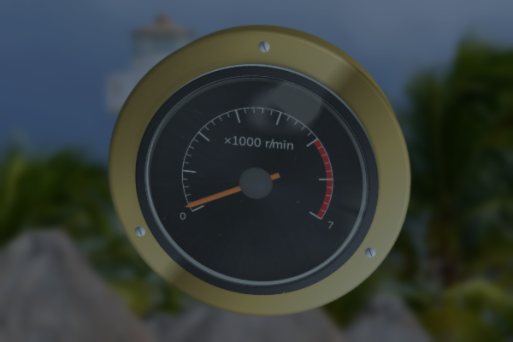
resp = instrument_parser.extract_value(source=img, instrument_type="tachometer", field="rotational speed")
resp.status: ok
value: 200 rpm
